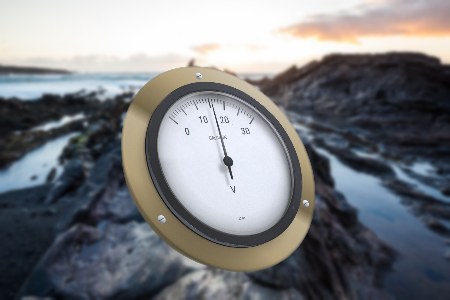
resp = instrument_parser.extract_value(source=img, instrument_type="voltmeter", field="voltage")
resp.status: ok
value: 15 V
